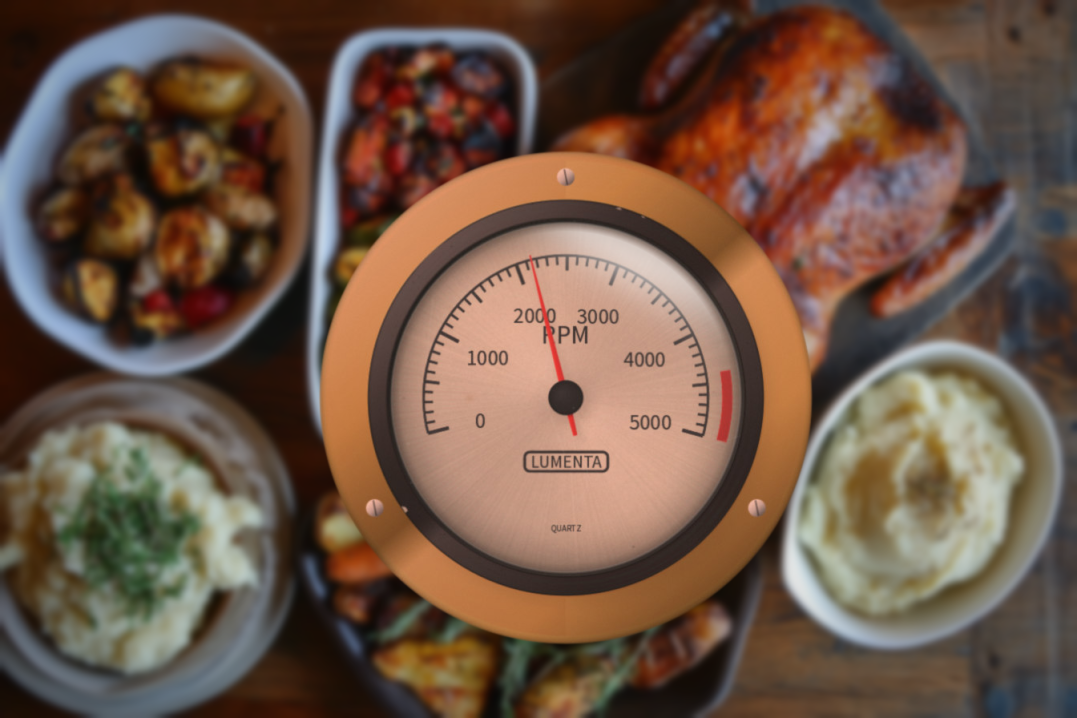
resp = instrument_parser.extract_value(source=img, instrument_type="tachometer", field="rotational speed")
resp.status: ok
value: 2150 rpm
